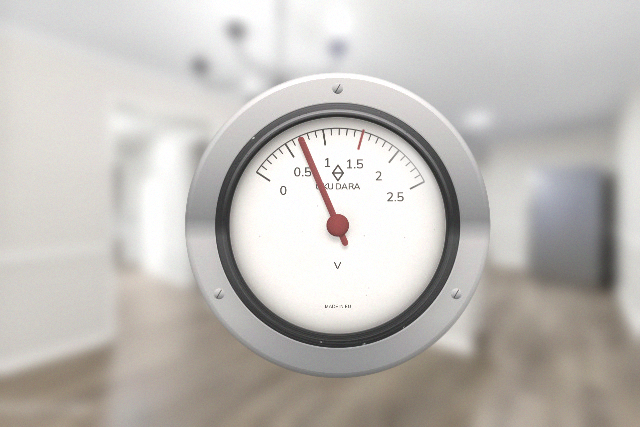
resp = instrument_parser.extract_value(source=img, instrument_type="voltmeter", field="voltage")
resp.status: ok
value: 0.7 V
